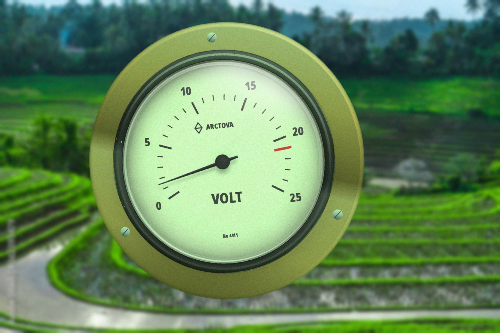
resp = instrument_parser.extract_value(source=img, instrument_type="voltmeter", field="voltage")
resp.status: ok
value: 1.5 V
